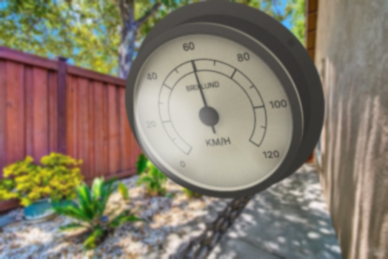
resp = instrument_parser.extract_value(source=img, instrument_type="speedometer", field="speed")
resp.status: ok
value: 60 km/h
